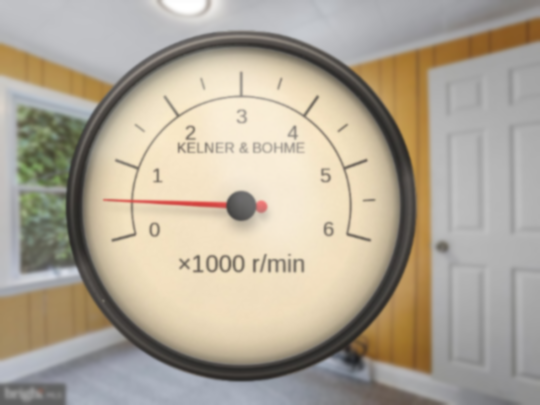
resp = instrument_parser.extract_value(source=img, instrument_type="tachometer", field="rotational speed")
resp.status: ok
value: 500 rpm
